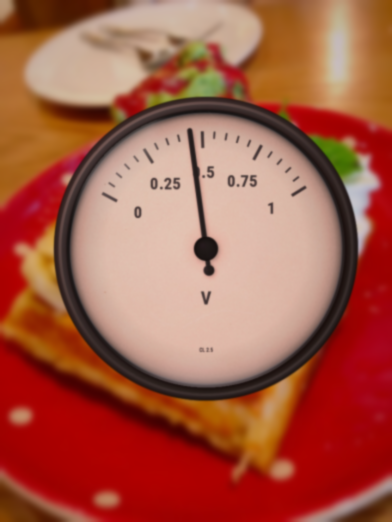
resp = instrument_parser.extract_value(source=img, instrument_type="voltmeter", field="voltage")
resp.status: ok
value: 0.45 V
